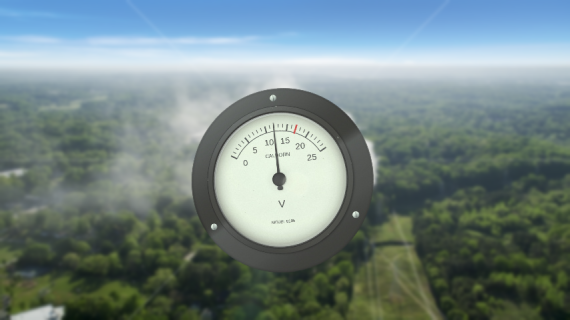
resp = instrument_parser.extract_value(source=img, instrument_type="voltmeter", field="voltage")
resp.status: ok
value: 12 V
